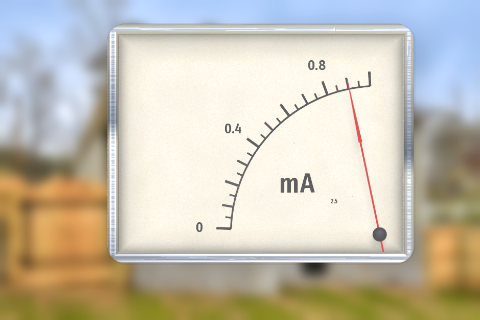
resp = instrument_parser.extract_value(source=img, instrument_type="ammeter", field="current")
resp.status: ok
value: 0.9 mA
